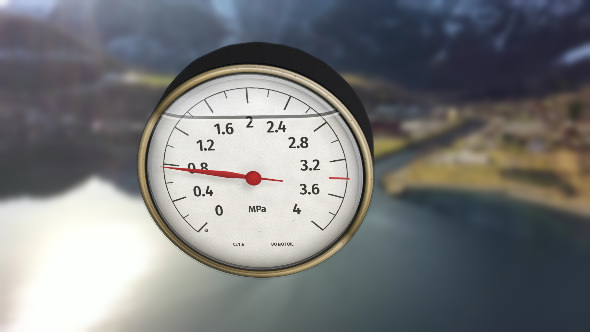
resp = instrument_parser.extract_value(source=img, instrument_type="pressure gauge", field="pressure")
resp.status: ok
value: 0.8 MPa
